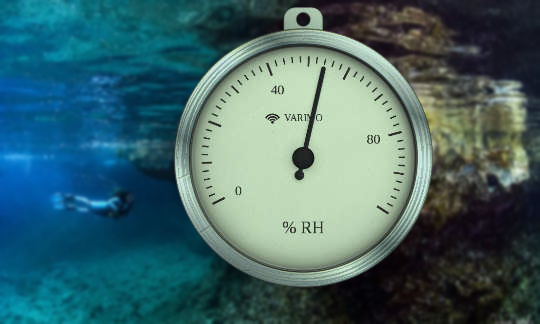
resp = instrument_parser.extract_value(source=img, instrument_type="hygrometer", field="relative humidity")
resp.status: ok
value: 54 %
